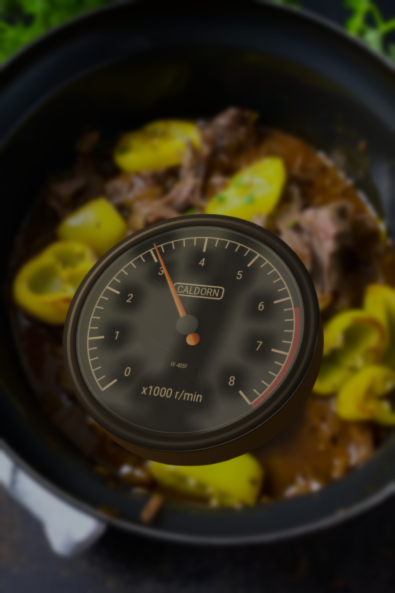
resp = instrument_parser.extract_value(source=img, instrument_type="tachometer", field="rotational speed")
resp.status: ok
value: 3100 rpm
